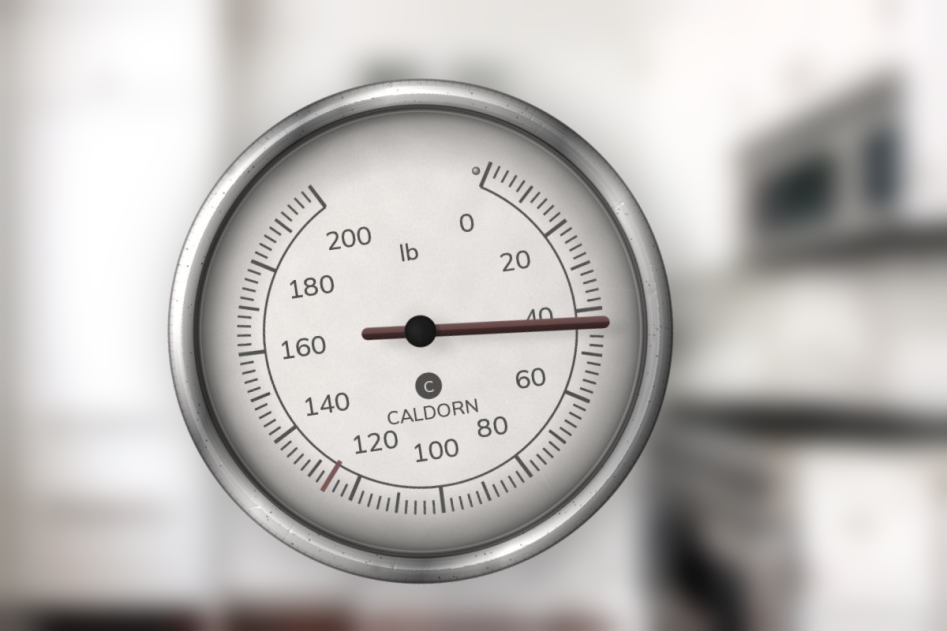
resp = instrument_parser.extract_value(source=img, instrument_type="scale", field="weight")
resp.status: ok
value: 43 lb
